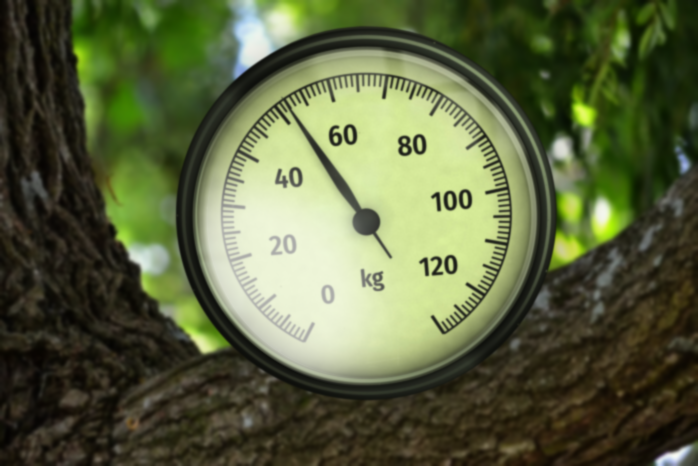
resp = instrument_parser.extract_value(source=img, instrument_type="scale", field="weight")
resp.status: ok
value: 52 kg
